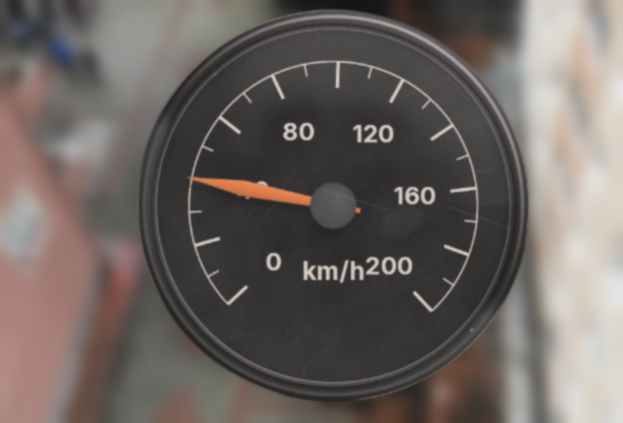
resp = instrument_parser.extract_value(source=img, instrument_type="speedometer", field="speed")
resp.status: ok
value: 40 km/h
